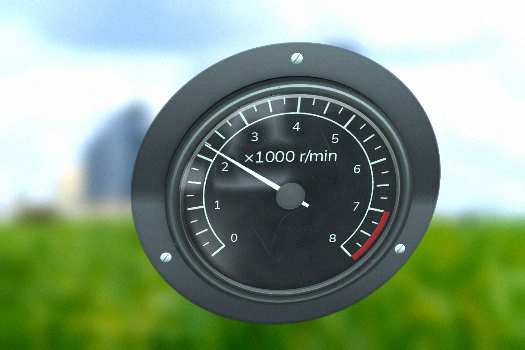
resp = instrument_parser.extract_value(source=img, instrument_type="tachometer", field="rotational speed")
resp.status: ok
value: 2250 rpm
